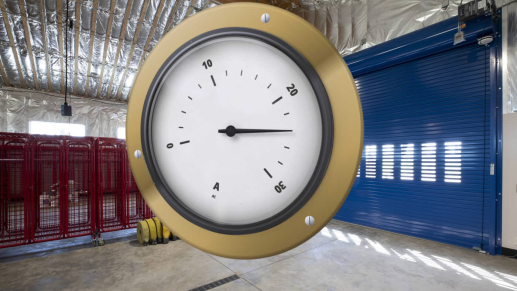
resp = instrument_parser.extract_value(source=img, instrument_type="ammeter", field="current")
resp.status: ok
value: 24 A
